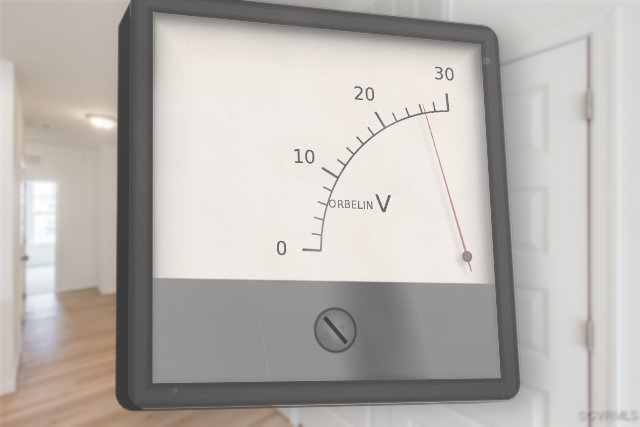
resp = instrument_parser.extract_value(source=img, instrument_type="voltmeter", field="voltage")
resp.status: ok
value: 26 V
